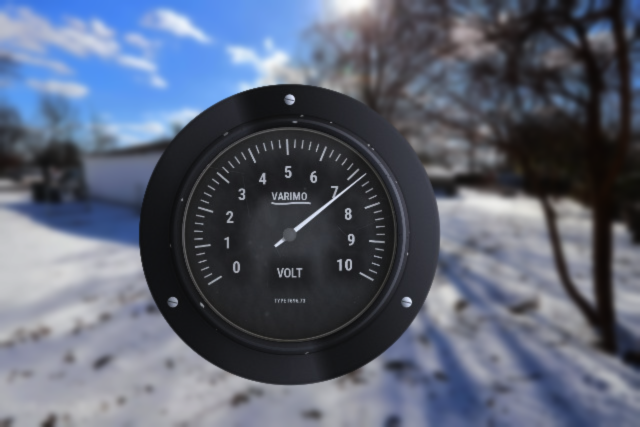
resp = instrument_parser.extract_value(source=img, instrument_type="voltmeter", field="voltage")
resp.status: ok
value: 7.2 V
